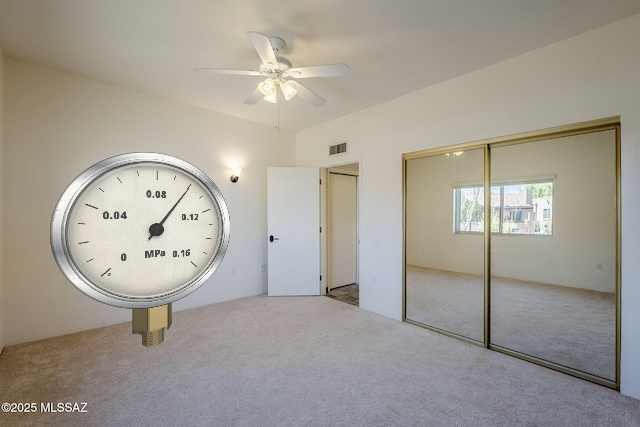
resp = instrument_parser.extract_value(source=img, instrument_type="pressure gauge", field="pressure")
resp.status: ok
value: 0.1 MPa
